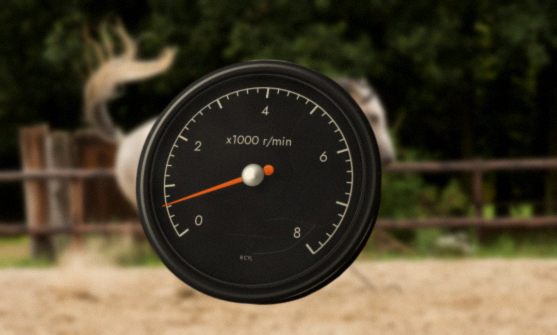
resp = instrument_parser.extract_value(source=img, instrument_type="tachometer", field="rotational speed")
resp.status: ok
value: 600 rpm
